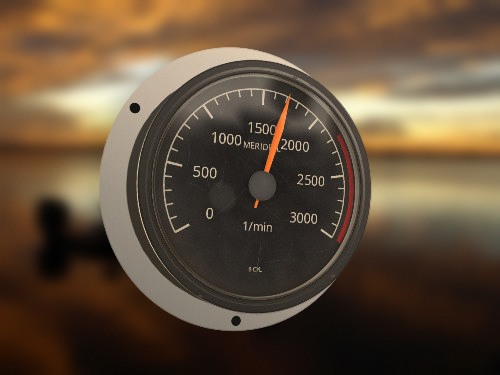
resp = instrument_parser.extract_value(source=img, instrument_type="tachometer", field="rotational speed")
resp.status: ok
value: 1700 rpm
